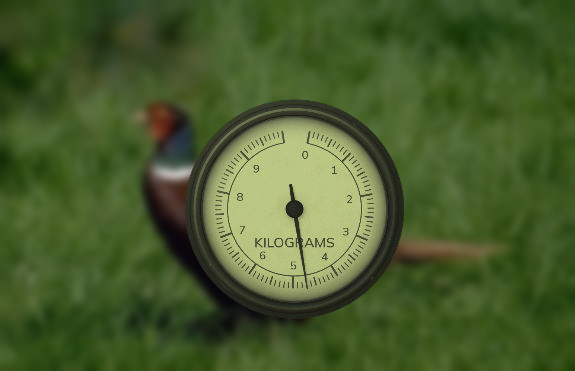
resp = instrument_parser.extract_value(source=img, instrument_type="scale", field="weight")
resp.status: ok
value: 4.7 kg
